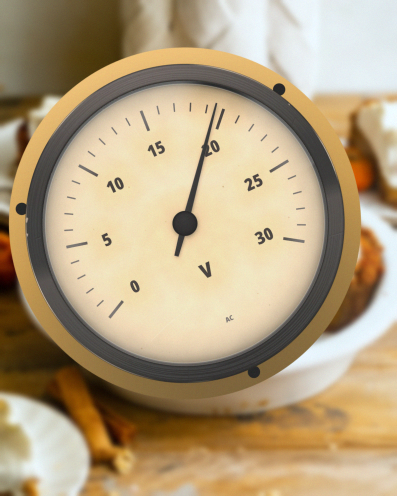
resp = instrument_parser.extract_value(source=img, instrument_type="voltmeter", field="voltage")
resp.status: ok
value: 19.5 V
